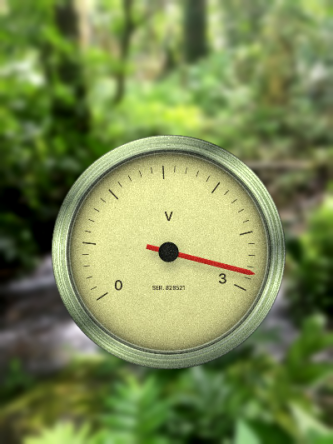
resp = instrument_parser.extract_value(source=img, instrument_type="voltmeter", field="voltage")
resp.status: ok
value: 2.85 V
